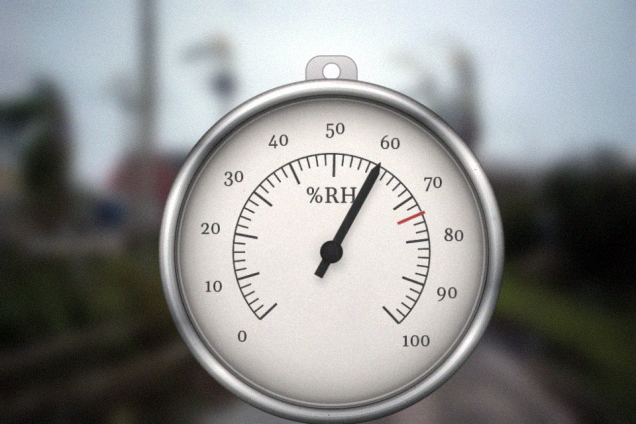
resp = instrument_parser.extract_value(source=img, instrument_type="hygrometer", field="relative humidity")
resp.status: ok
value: 60 %
